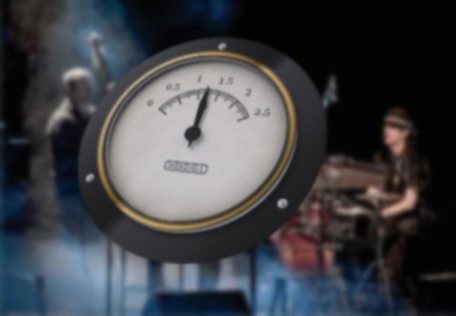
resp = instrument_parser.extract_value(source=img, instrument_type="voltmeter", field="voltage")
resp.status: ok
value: 1.25 V
